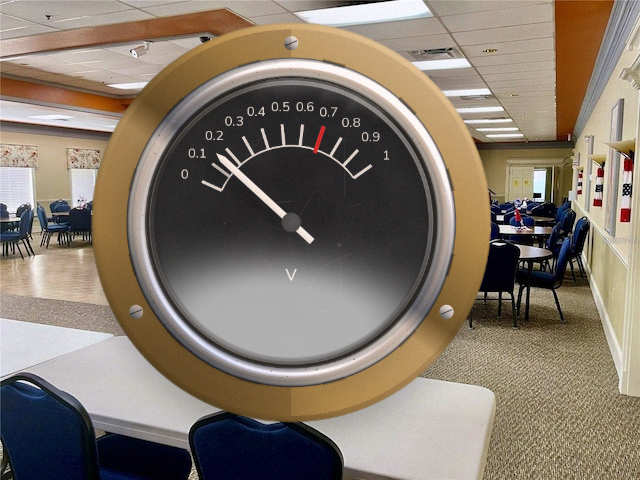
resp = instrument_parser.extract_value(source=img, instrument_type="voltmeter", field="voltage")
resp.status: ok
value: 0.15 V
